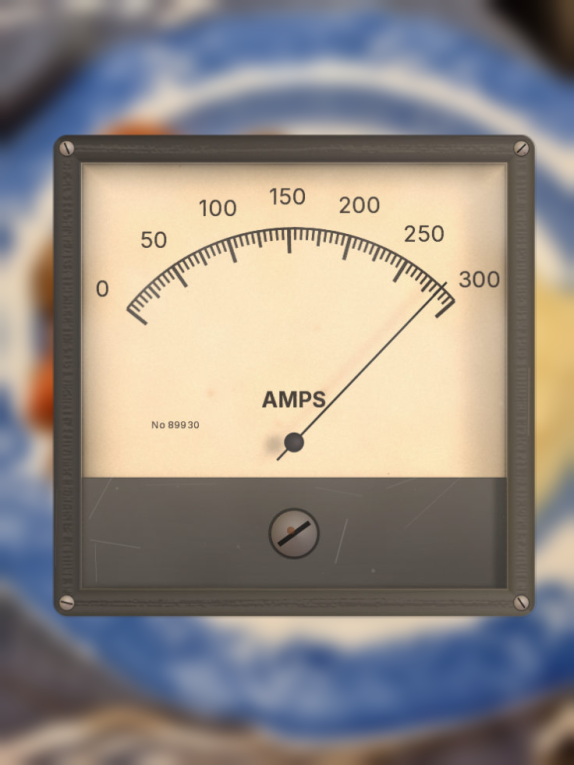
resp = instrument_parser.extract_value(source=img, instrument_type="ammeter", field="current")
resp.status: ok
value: 285 A
